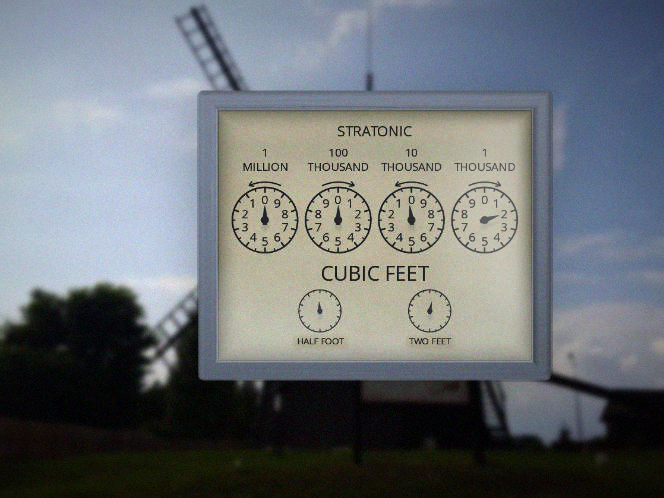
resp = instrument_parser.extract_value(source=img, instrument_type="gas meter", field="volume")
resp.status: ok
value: 200 ft³
